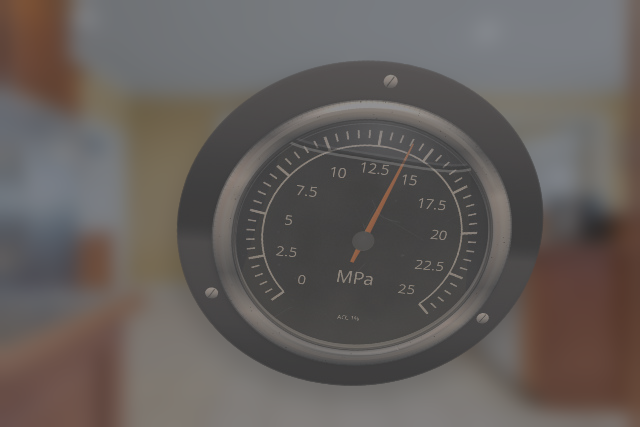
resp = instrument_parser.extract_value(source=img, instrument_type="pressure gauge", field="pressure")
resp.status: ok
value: 14 MPa
